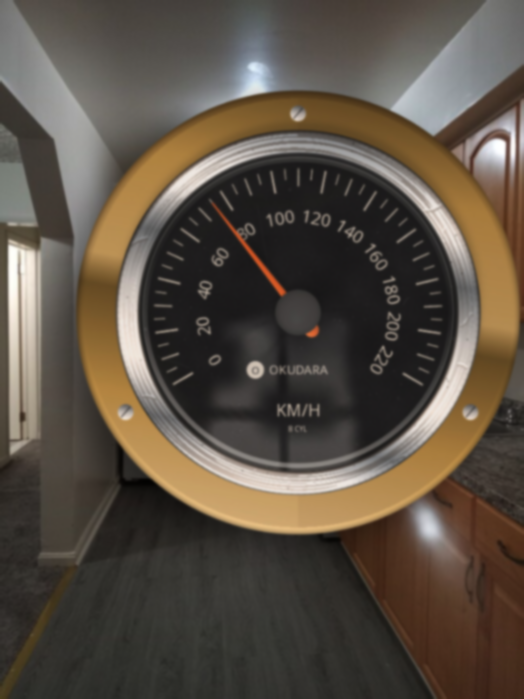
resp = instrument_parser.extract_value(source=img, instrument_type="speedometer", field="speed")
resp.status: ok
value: 75 km/h
